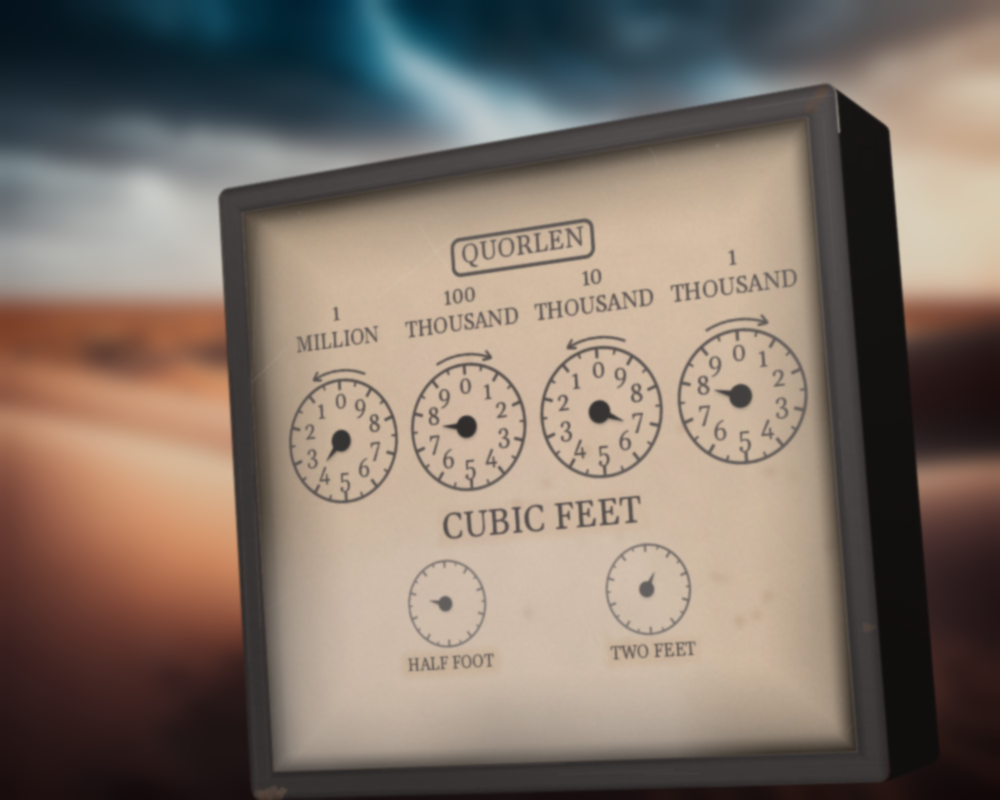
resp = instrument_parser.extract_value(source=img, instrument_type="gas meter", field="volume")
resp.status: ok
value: 376800 ft³
